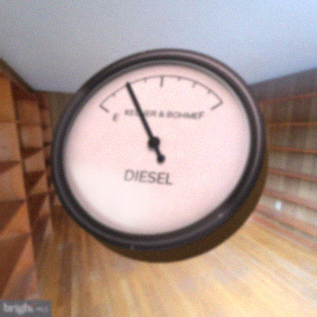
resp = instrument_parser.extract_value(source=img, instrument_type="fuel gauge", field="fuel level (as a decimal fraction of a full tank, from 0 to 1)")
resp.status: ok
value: 0.25
